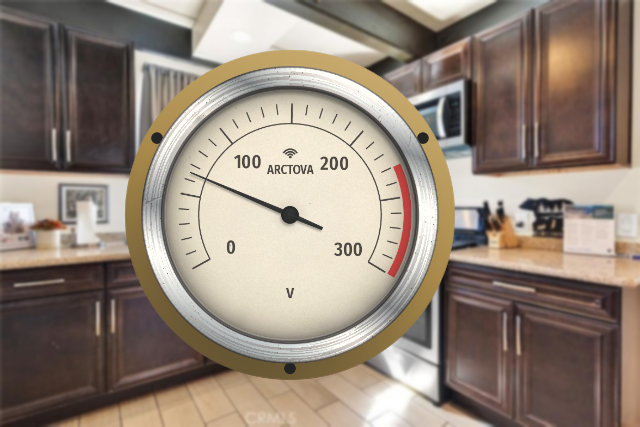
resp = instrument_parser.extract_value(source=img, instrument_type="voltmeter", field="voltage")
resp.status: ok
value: 65 V
